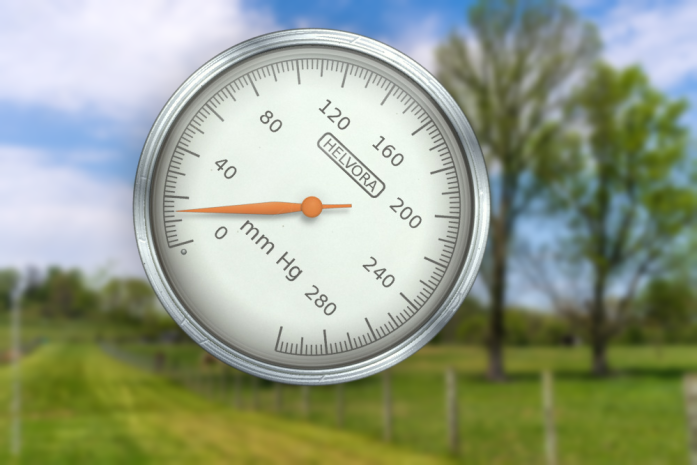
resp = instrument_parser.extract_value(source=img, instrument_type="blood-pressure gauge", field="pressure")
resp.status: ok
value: 14 mmHg
